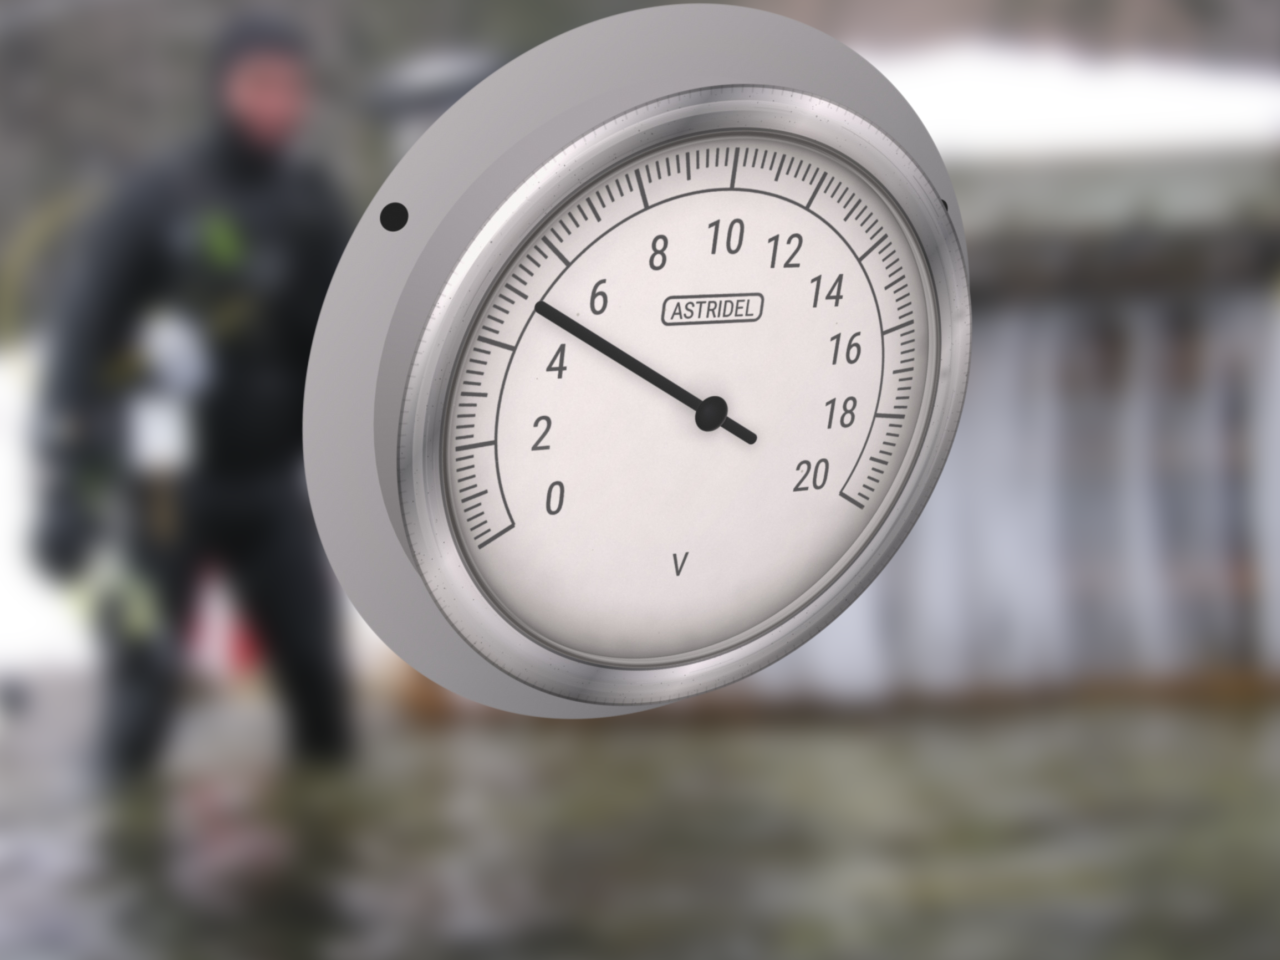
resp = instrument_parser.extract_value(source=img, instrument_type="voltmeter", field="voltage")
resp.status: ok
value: 5 V
